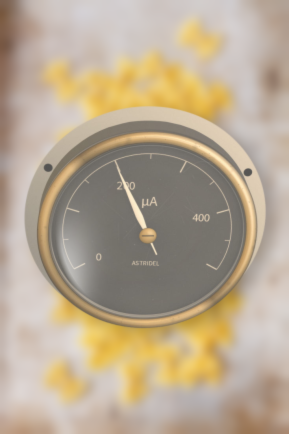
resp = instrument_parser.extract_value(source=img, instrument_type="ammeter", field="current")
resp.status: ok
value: 200 µA
